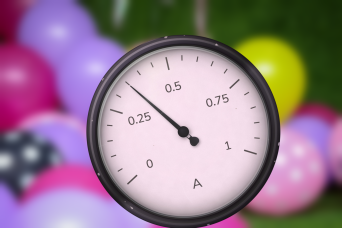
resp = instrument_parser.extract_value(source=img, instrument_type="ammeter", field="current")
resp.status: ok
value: 0.35 A
